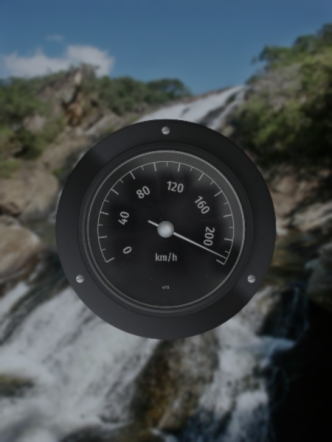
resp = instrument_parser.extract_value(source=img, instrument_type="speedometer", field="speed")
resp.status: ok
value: 215 km/h
